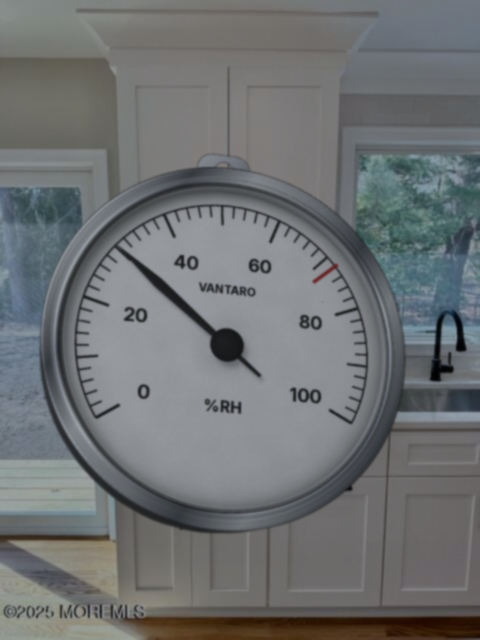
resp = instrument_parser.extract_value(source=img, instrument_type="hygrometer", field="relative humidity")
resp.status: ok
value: 30 %
